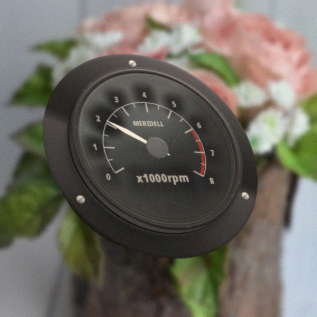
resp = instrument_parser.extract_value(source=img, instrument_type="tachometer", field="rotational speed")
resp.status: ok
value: 2000 rpm
